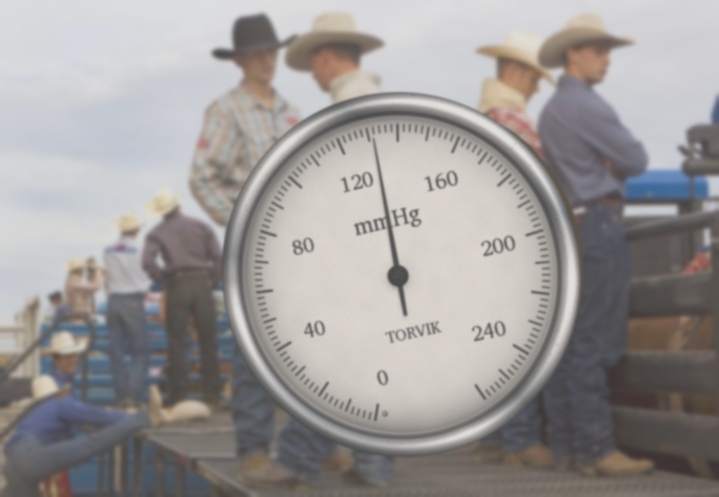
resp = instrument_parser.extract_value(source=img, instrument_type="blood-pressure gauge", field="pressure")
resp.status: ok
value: 132 mmHg
